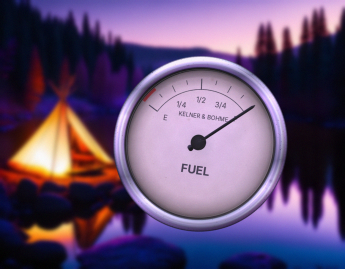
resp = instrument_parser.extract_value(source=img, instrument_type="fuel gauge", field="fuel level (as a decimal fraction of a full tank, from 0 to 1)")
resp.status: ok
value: 1
